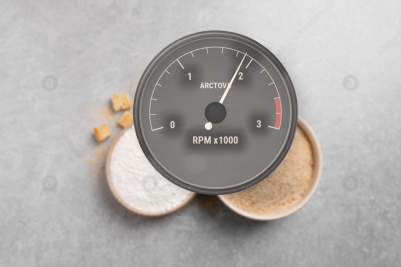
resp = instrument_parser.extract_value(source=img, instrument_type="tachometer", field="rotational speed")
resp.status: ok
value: 1900 rpm
